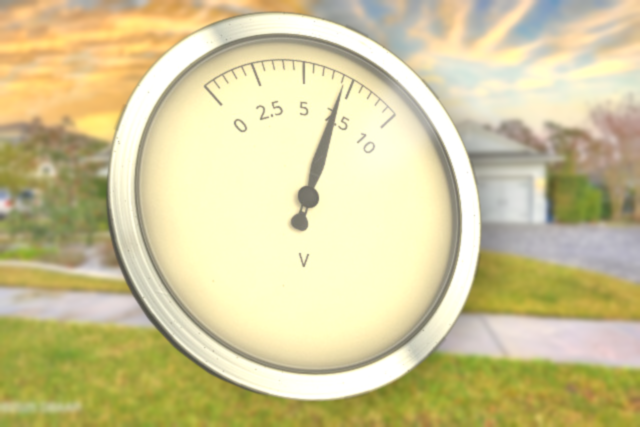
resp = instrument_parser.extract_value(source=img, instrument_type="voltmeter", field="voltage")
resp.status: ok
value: 7 V
